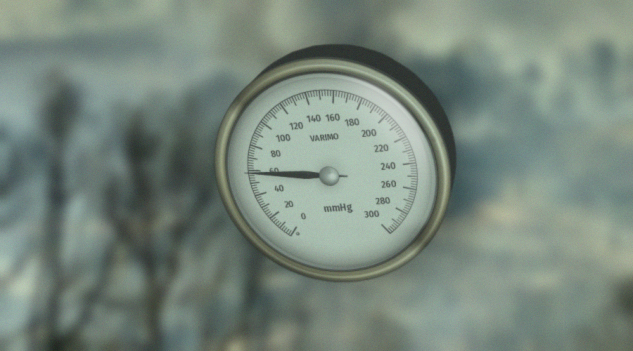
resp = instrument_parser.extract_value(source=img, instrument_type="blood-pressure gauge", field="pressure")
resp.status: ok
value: 60 mmHg
